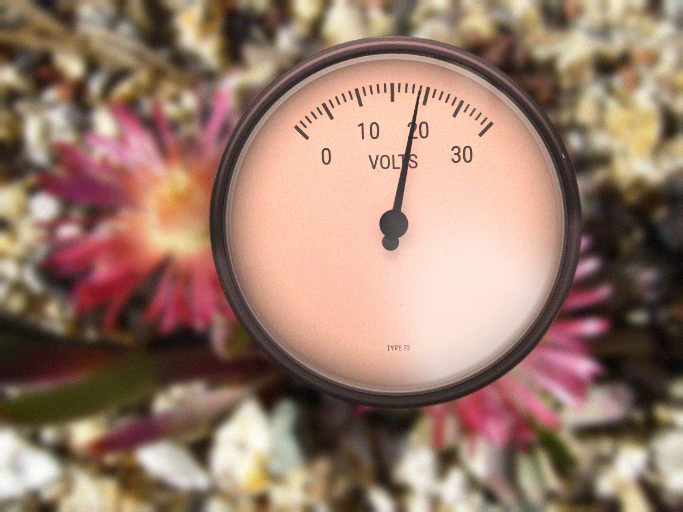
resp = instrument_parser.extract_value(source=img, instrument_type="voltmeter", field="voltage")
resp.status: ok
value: 19 V
